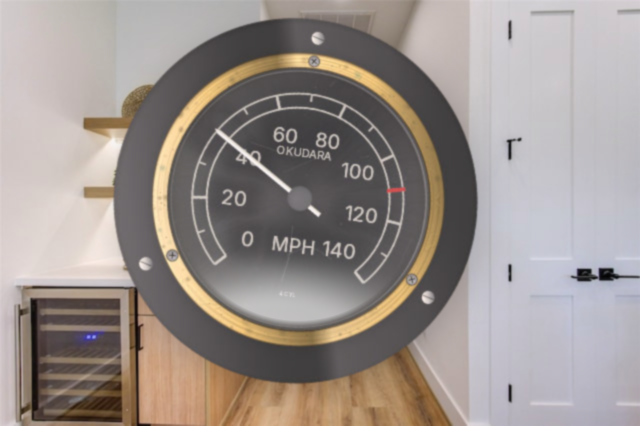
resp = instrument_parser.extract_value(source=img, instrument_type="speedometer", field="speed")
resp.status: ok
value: 40 mph
